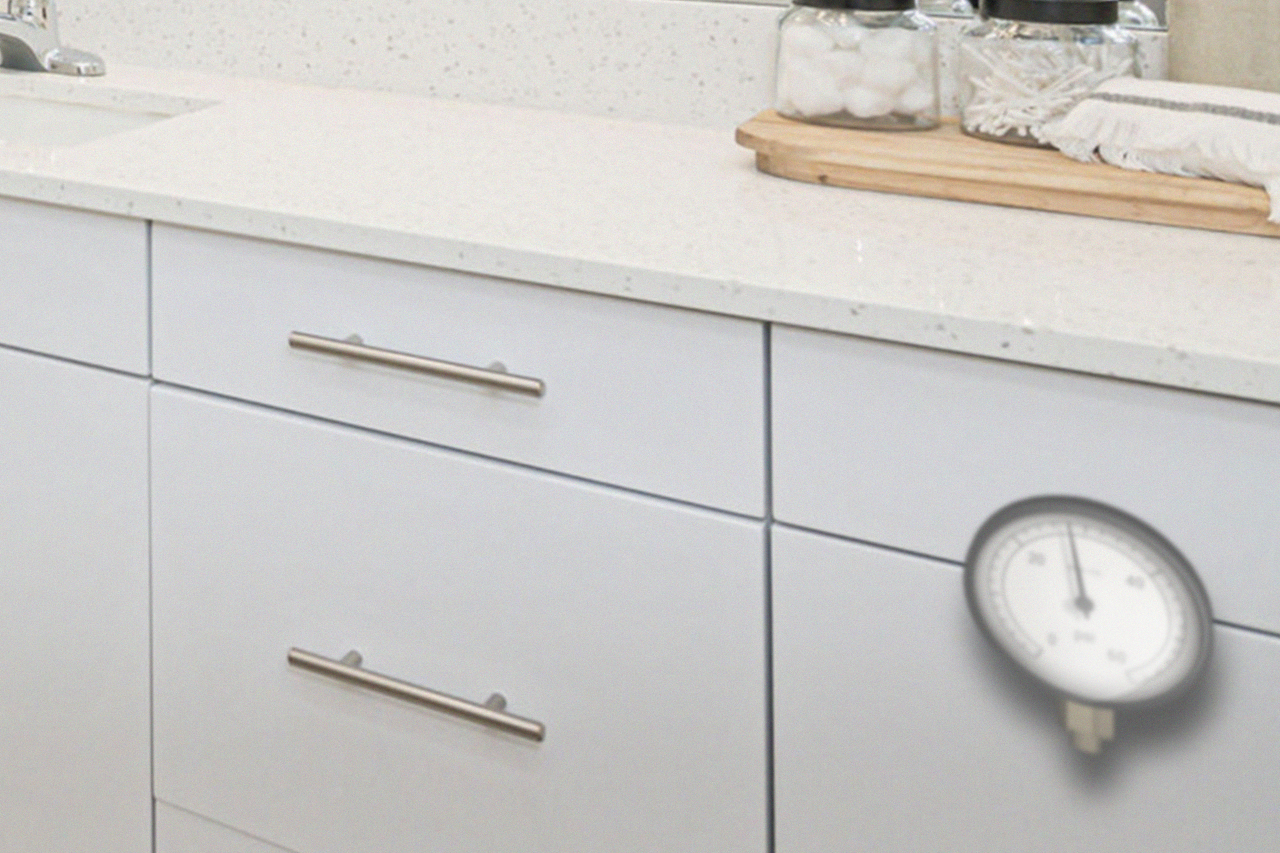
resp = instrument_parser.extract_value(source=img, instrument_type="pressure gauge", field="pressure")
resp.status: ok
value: 28 psi
